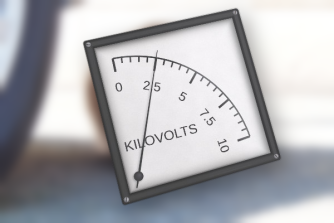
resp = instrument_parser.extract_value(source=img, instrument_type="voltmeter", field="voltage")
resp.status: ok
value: 2.5 kV
